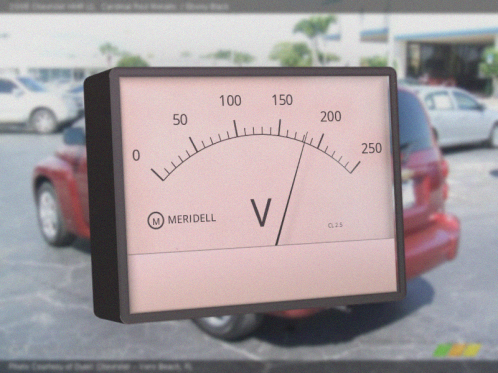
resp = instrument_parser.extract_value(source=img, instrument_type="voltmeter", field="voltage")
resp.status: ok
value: 180 V
